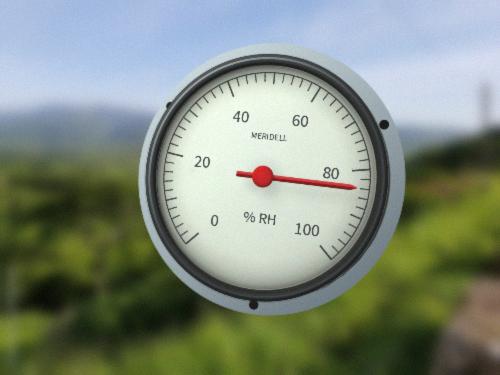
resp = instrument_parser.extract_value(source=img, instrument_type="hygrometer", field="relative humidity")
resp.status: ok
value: 84 %
